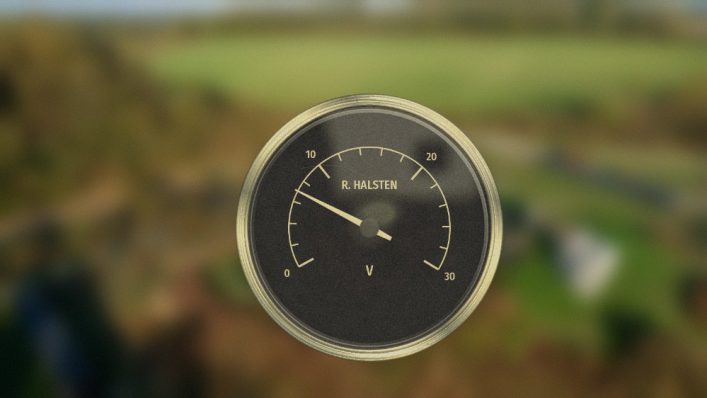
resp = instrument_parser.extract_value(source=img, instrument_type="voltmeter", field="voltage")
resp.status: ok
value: 7 V
